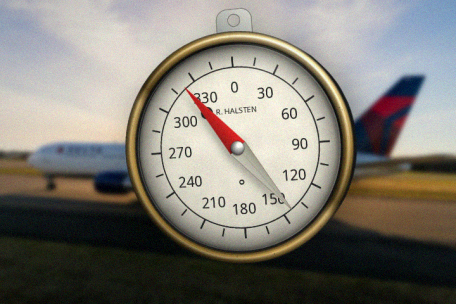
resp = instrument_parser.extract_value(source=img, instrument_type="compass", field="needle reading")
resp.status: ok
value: 322.5 °
